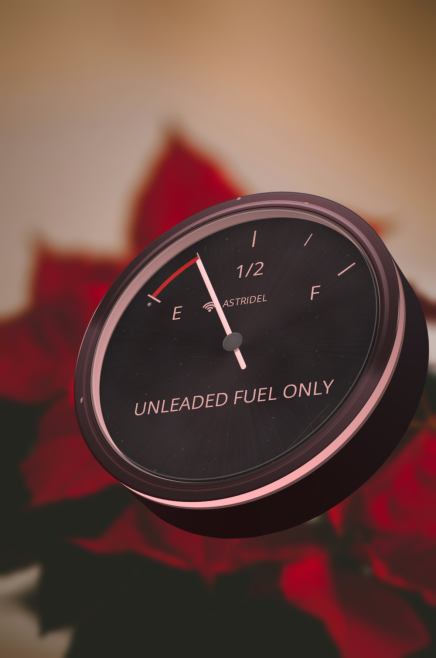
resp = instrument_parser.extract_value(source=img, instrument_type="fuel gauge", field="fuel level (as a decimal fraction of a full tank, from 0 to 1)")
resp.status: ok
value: 0.25
